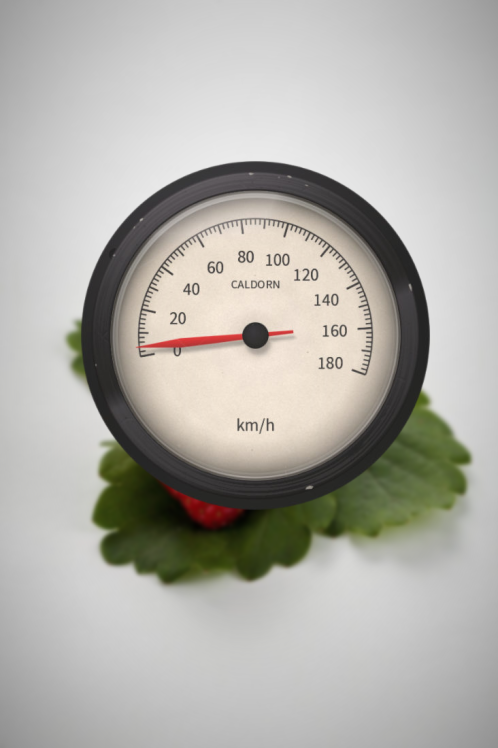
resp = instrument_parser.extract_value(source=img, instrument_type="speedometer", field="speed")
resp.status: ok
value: 4 km/h
